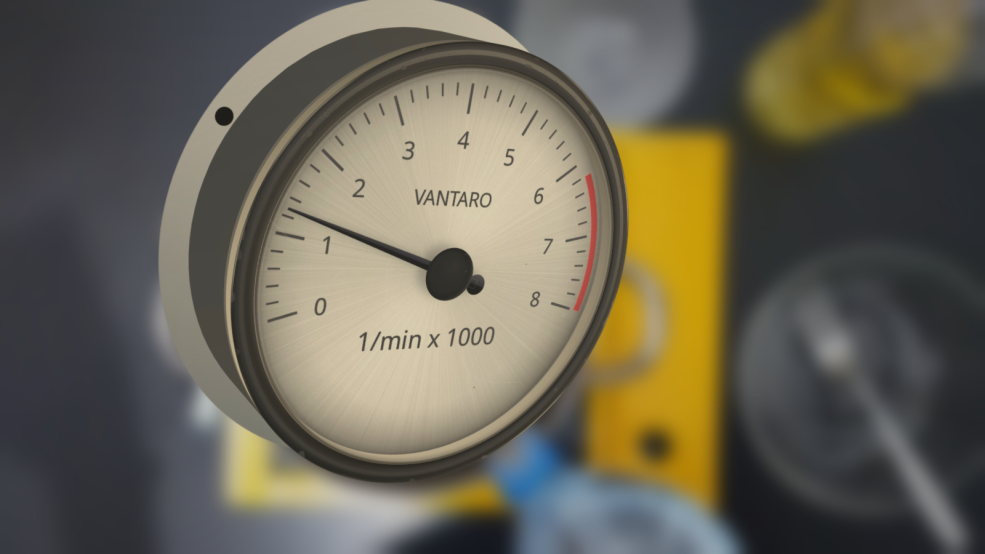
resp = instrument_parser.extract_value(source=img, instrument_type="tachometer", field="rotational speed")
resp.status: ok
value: 1300 rpm
